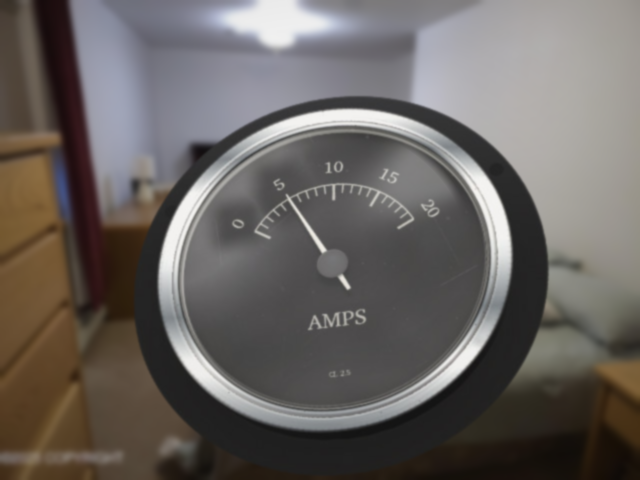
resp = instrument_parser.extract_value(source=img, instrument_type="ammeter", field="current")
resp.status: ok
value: 5 A
